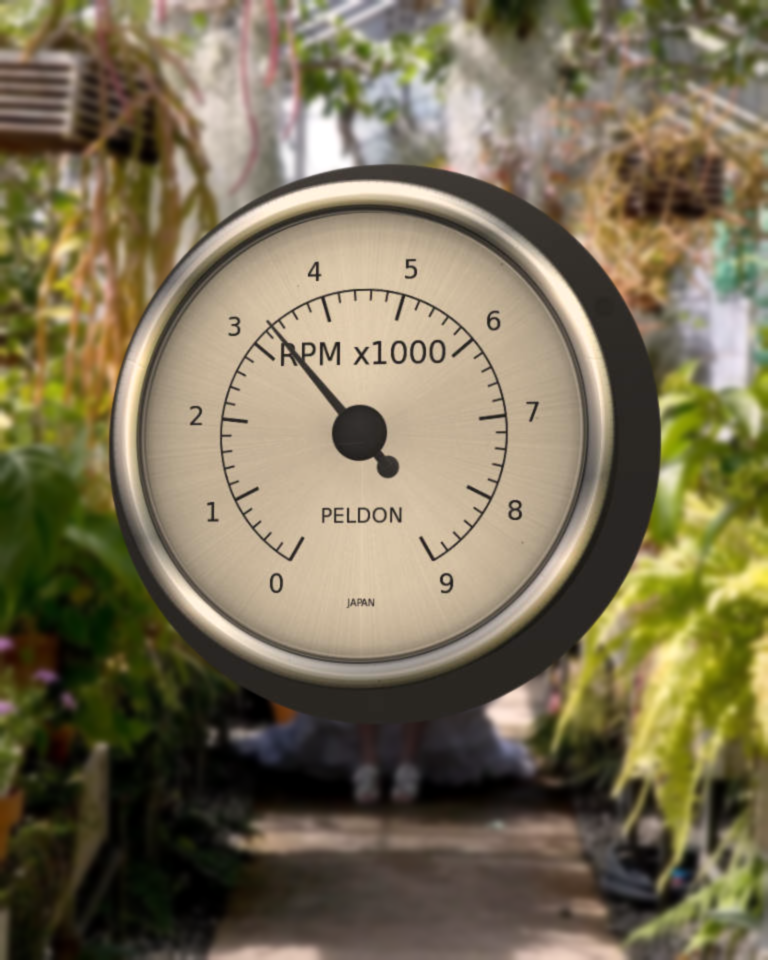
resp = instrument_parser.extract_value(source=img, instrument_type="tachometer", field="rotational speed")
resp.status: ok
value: 3300 rpm
